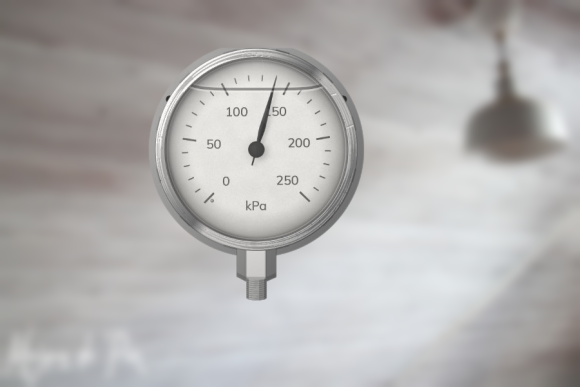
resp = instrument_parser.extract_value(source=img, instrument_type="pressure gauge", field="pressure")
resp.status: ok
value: 140 kPa
